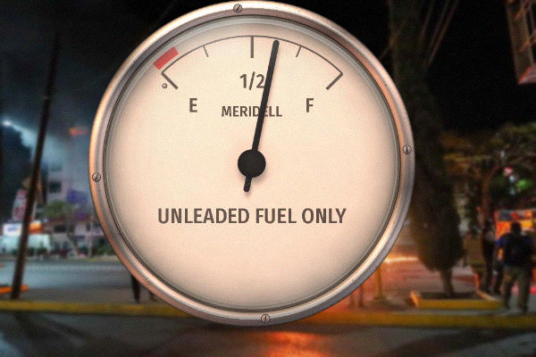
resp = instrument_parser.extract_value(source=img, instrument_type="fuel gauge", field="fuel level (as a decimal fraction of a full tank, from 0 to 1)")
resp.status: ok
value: 0.625
